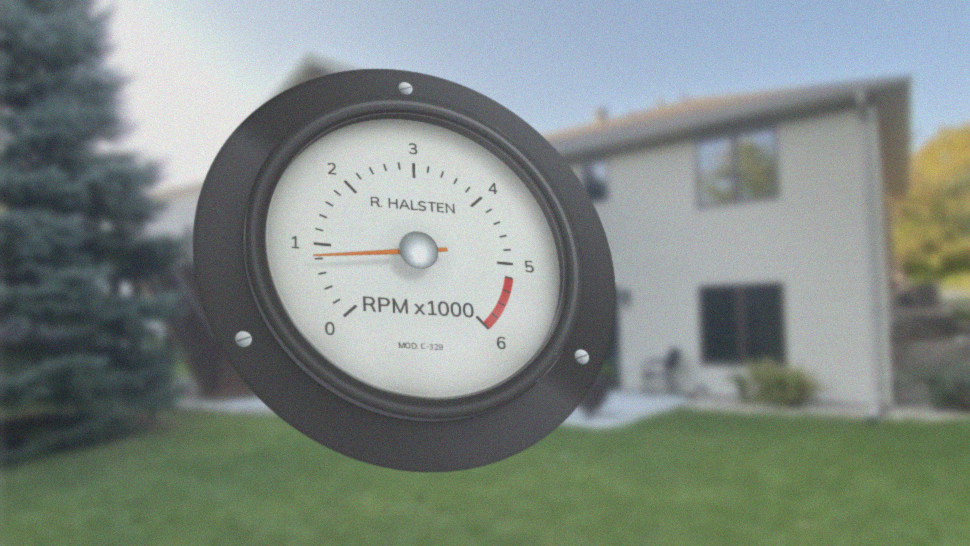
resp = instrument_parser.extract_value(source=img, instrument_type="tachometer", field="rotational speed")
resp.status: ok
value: 800 rpm
